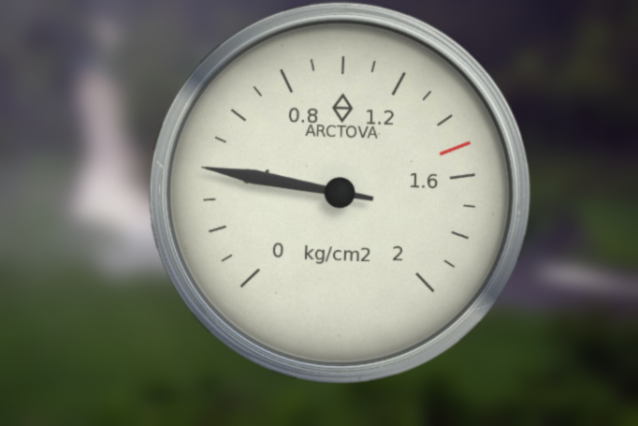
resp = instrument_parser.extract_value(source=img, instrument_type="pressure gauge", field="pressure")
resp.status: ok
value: 0.4 kg/cm²
